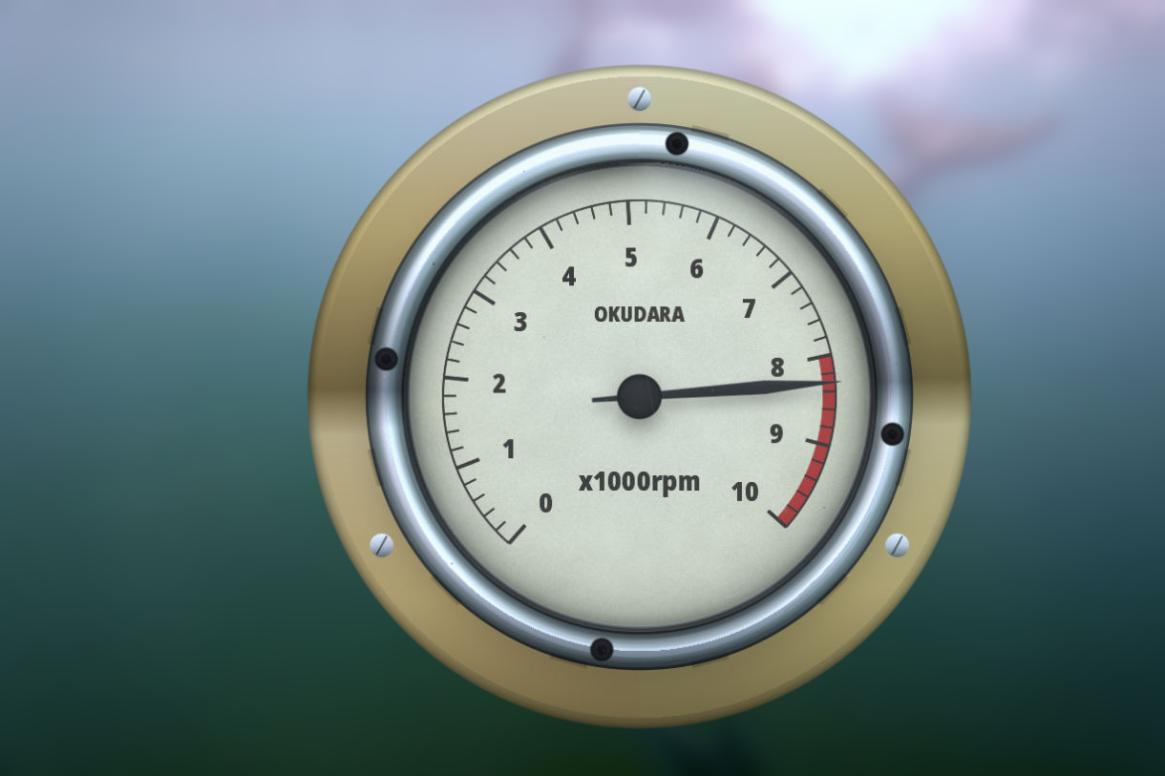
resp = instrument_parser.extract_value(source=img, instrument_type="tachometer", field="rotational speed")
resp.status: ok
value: 8300 rpm
